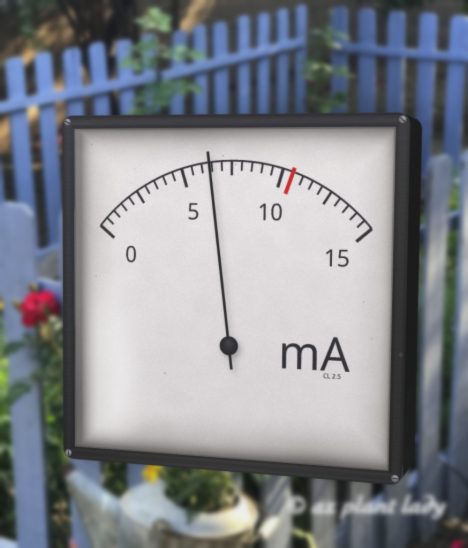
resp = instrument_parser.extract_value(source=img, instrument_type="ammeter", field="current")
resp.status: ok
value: 6.5 mA
